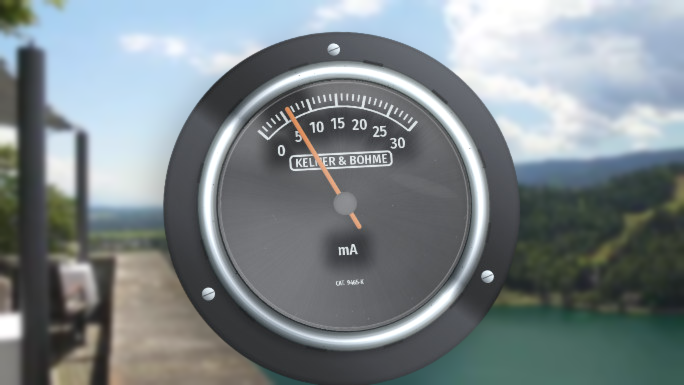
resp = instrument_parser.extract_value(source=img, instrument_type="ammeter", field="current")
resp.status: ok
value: 6 mA
